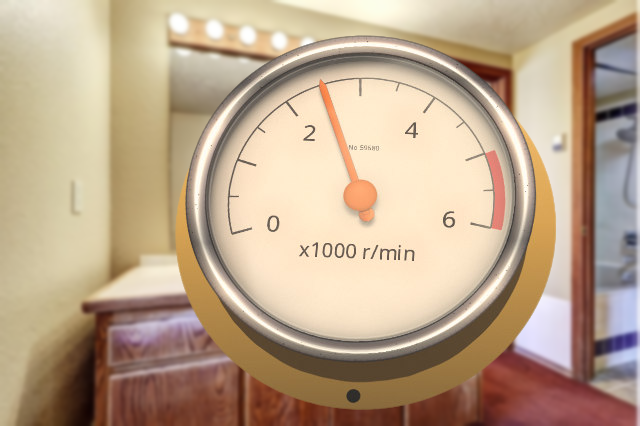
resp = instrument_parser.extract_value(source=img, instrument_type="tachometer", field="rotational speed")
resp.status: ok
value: 2500 rpm
